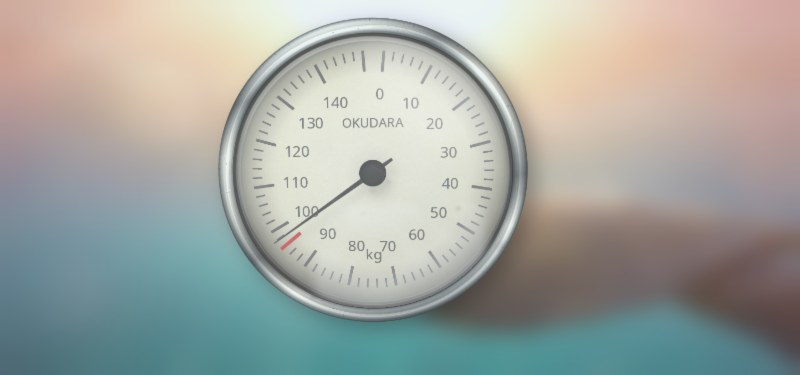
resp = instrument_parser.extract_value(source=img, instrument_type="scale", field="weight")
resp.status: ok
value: 98 kg
